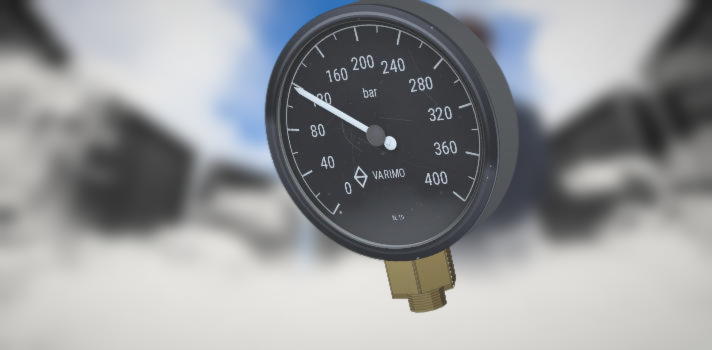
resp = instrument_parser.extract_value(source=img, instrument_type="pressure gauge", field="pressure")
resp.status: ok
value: 120 bar
